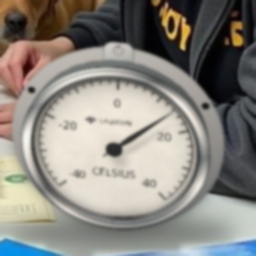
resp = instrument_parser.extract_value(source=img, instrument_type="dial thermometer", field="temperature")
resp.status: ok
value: 14 °C
